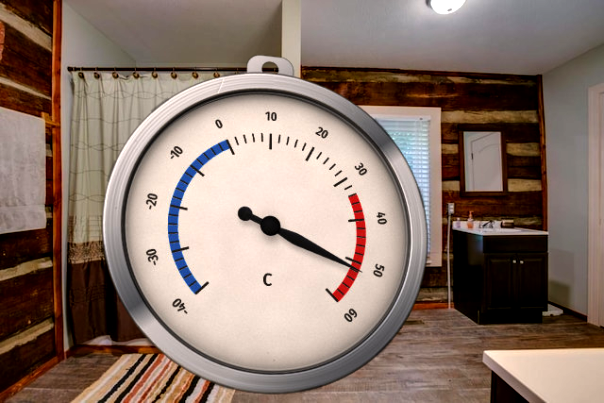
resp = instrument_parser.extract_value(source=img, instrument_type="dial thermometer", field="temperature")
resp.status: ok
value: 52 °C
